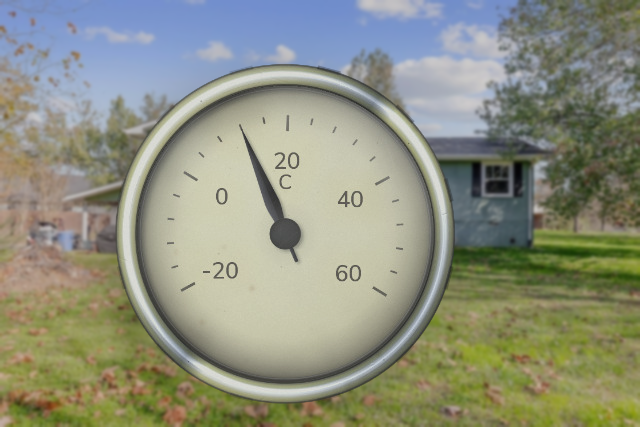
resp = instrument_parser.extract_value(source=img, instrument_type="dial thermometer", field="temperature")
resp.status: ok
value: 12 °C
